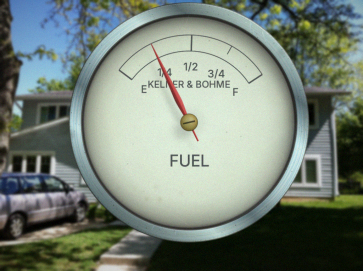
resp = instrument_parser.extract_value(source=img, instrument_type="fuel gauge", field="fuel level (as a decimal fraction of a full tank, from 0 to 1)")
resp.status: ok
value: 0.25
